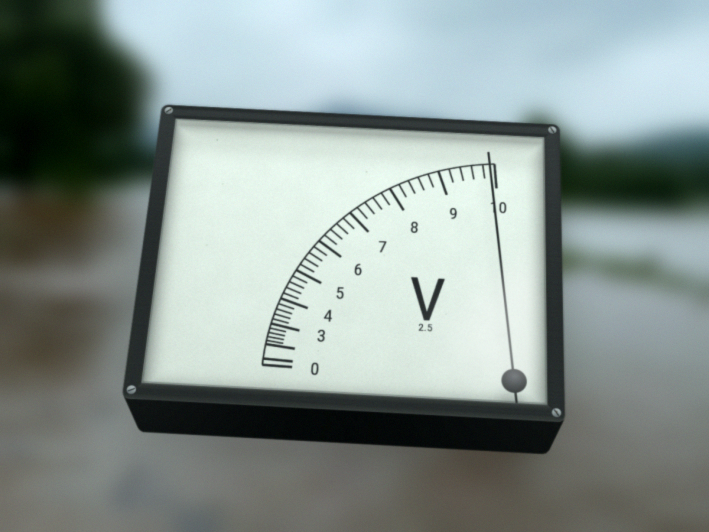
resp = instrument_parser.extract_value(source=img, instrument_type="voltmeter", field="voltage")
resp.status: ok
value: 9.9 V
